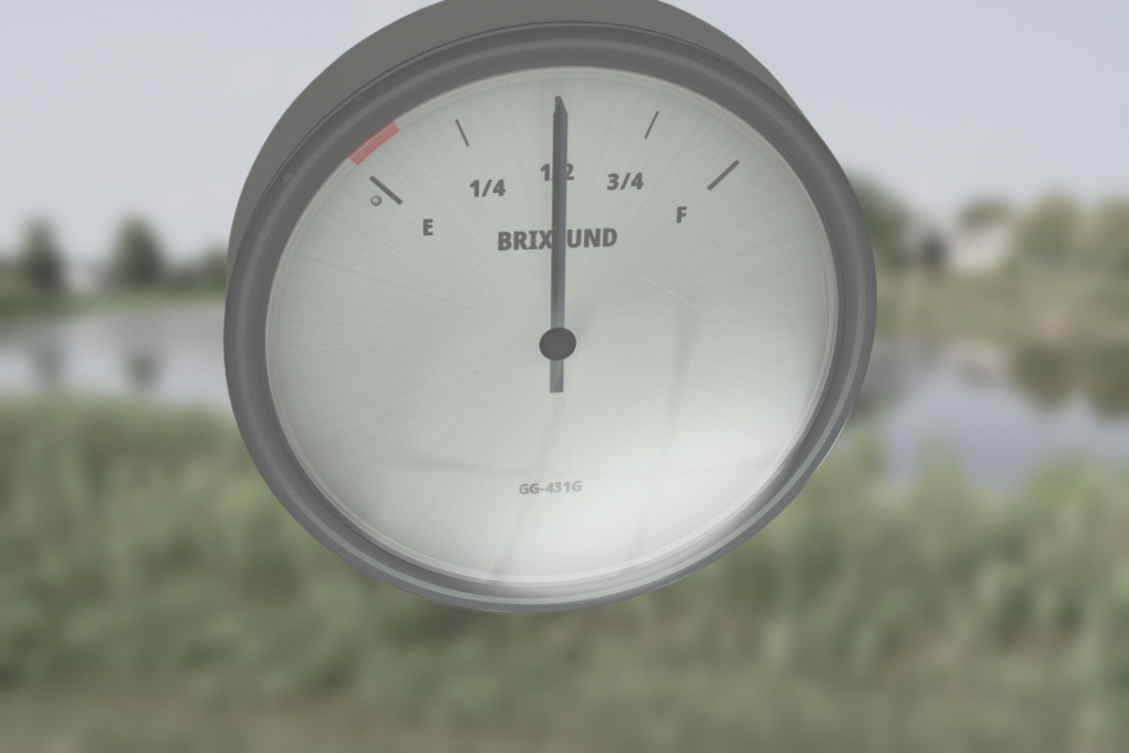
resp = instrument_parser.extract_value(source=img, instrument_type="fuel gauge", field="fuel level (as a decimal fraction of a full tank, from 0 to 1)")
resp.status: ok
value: 0.5
